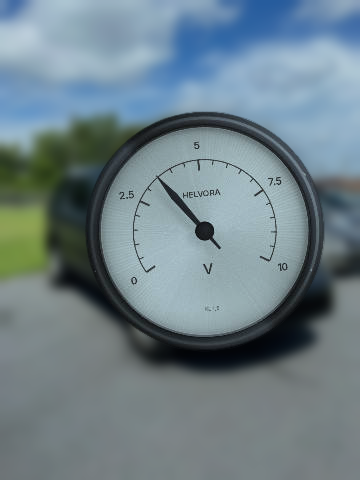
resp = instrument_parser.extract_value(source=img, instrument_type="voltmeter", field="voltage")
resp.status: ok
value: 3.5 V
